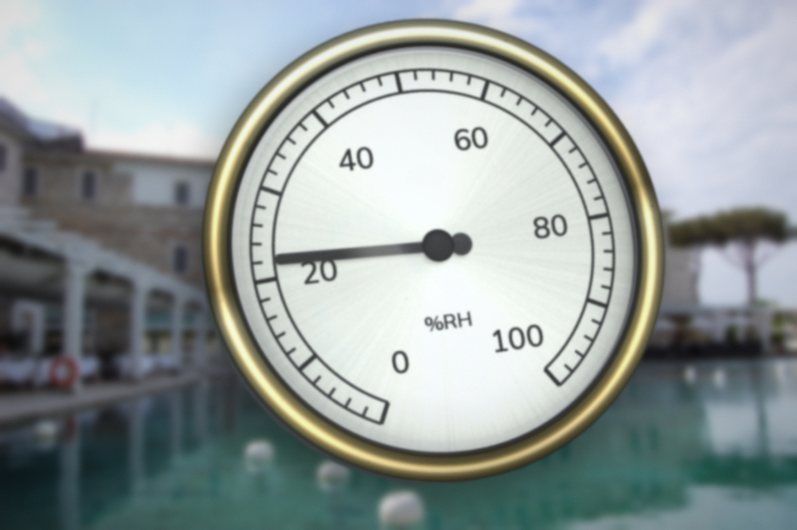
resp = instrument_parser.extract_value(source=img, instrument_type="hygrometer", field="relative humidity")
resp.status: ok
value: 22 %
